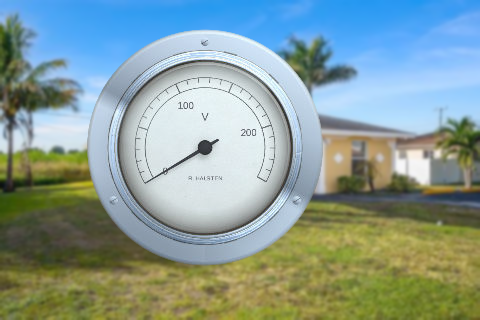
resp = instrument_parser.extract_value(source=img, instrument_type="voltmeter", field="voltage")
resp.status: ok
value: 0 V
